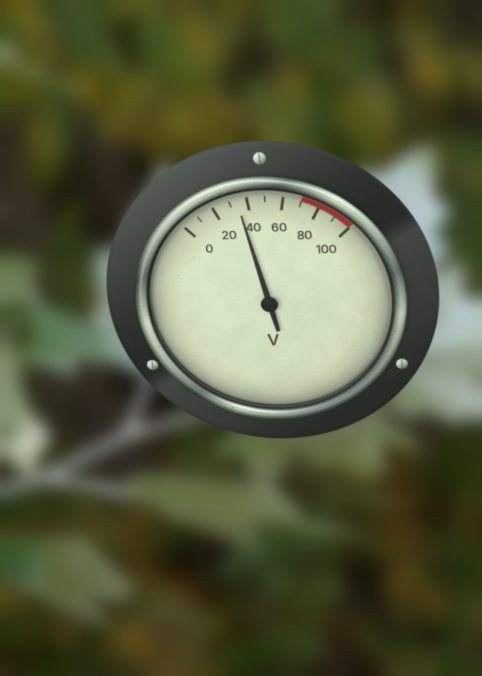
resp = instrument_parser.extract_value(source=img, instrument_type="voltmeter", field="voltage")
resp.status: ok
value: 35 V
